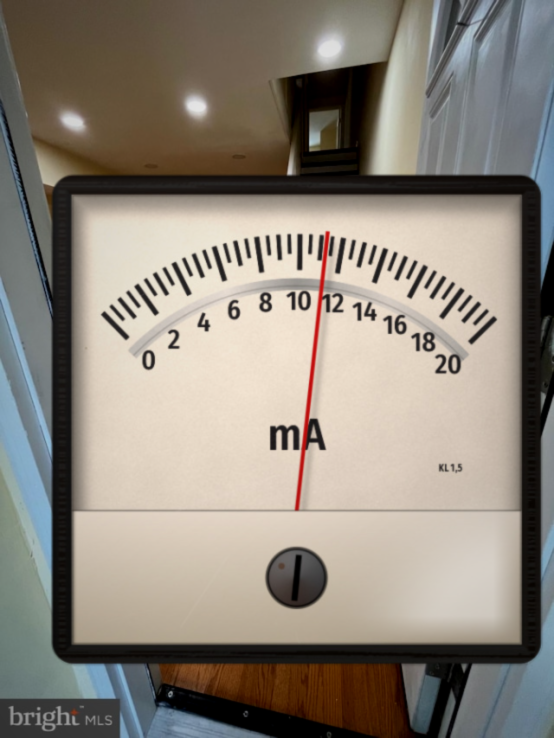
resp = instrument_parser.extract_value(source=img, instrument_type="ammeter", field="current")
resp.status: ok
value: 11.25 mA
